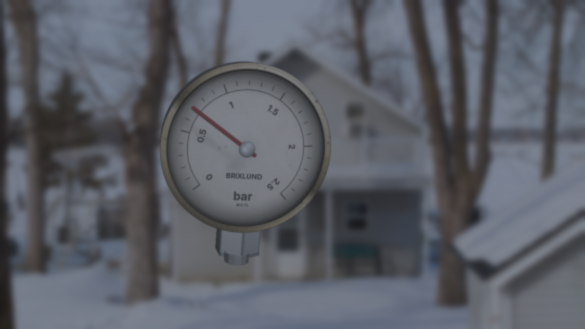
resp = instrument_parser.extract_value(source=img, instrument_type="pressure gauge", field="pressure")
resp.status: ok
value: 0.7 bar
